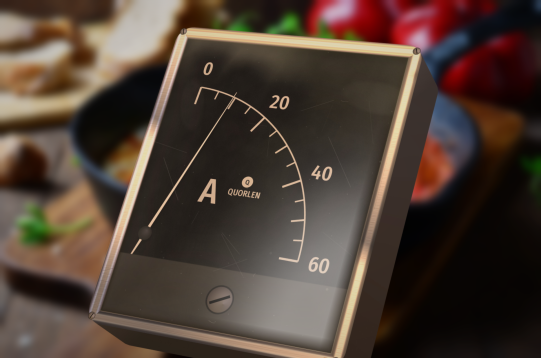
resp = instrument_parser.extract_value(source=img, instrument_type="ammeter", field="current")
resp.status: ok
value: 10 A
